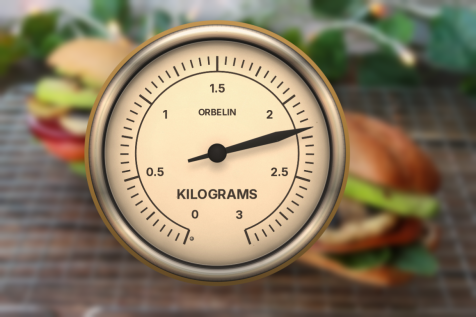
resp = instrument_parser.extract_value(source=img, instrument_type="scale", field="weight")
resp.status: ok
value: 2.2 kg
